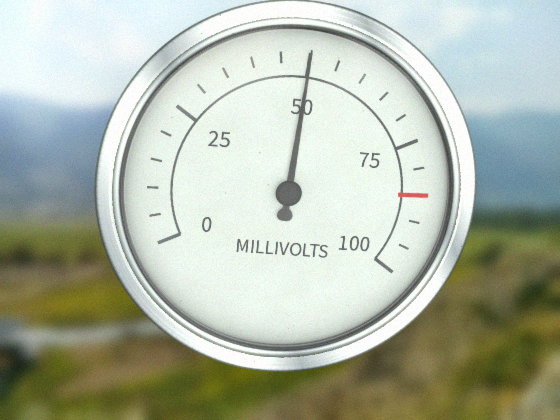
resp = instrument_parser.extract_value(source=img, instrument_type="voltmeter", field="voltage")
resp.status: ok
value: 50 mV
